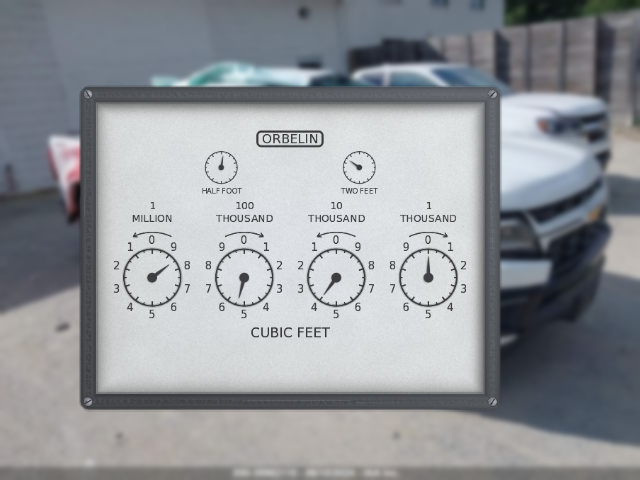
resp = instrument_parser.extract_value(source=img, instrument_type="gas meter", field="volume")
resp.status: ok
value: 854000 ft³
